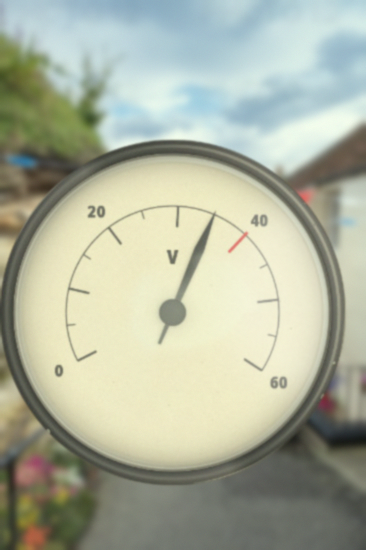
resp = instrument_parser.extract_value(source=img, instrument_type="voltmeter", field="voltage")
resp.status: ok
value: 35 V
